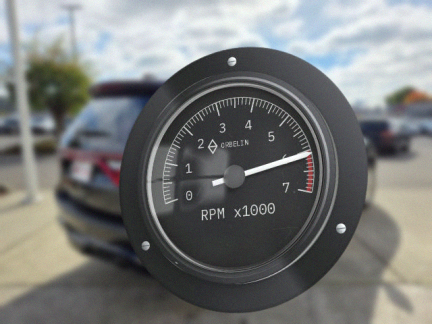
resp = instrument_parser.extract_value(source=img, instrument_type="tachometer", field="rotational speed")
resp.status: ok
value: 6100 rpm
